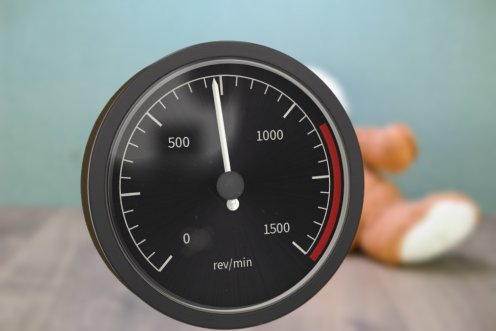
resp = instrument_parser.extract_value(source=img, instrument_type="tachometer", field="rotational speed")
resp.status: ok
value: 725 rpm
